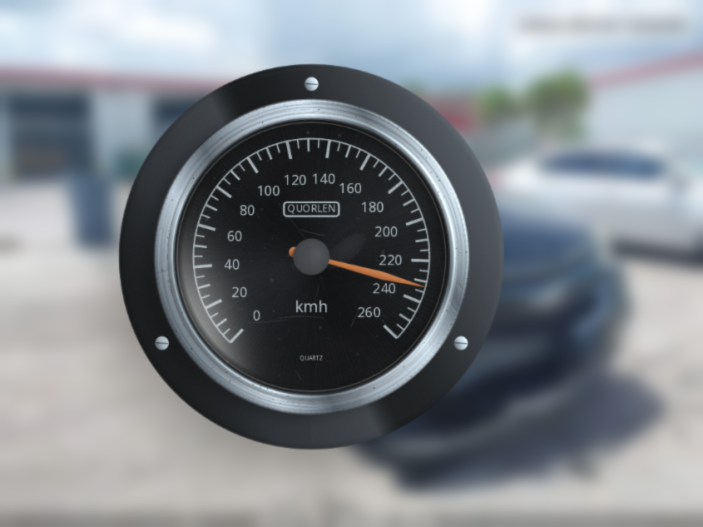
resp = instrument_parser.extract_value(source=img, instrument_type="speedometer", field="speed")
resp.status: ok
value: 232.5 km/h
